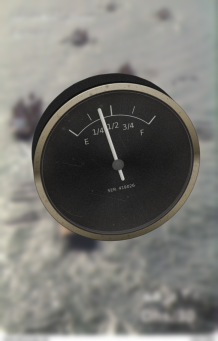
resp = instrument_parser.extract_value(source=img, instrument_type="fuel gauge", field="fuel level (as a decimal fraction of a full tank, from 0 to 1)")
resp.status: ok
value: 0.375
